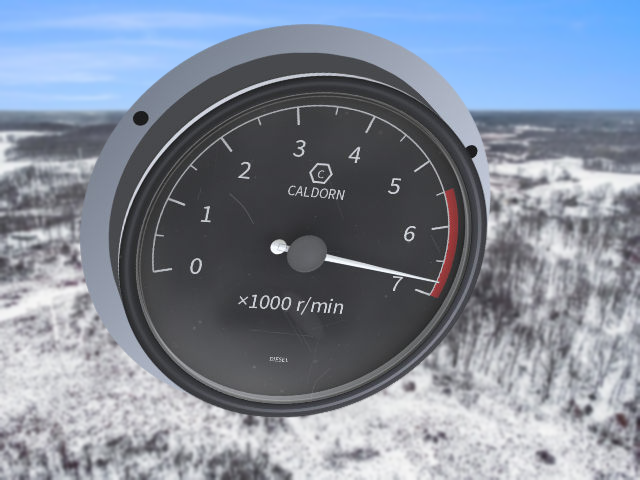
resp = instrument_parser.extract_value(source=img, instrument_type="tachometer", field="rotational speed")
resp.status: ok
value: 6750 rpm
